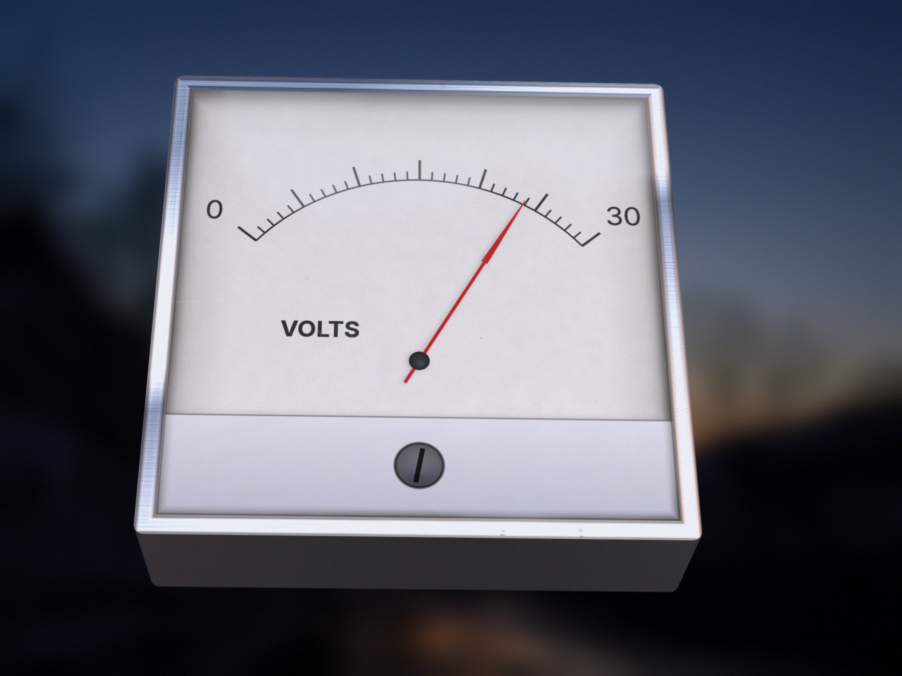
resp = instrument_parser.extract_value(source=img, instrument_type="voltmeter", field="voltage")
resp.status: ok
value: 24 V
